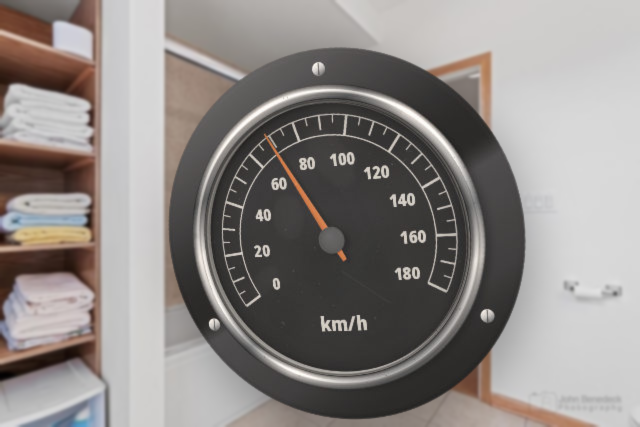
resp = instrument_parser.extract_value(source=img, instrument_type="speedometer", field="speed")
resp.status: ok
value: 70 km/h
